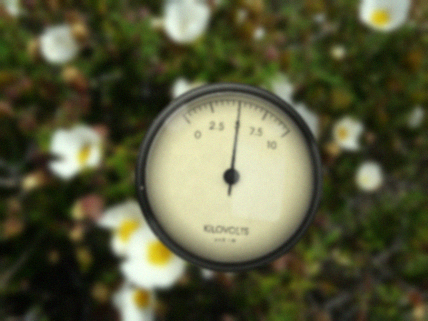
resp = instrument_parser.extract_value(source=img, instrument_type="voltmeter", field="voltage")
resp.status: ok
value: 5 kV
